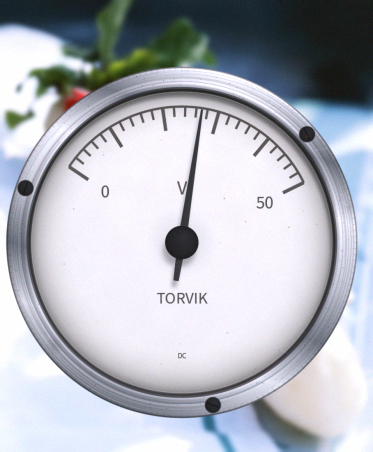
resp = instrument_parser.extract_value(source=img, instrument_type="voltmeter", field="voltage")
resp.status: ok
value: 27 V
